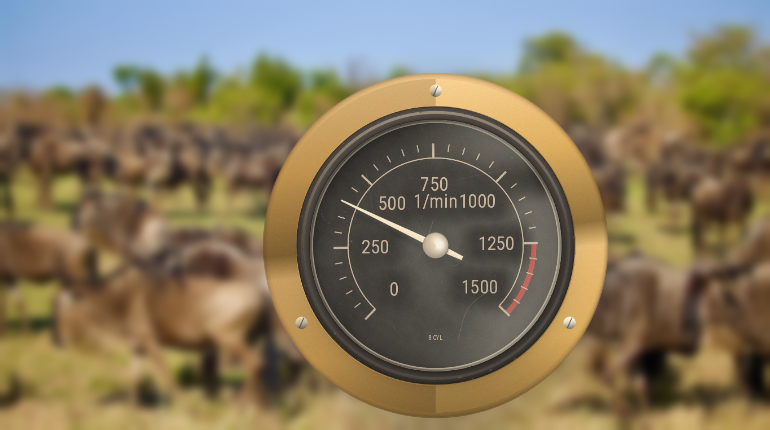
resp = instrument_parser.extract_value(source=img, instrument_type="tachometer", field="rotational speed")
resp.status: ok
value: 400 rpm
